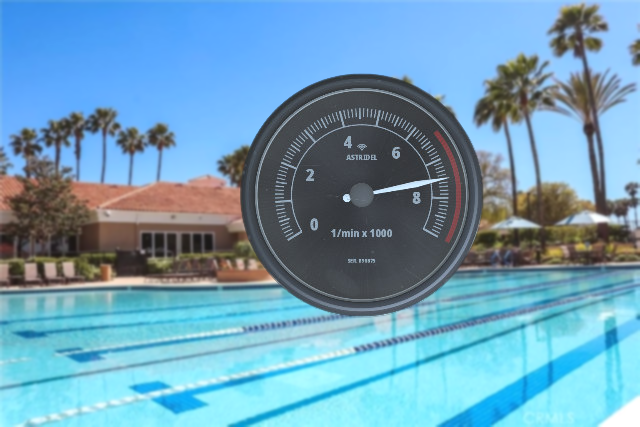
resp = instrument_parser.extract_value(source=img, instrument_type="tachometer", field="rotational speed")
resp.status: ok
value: 7500 rpm
